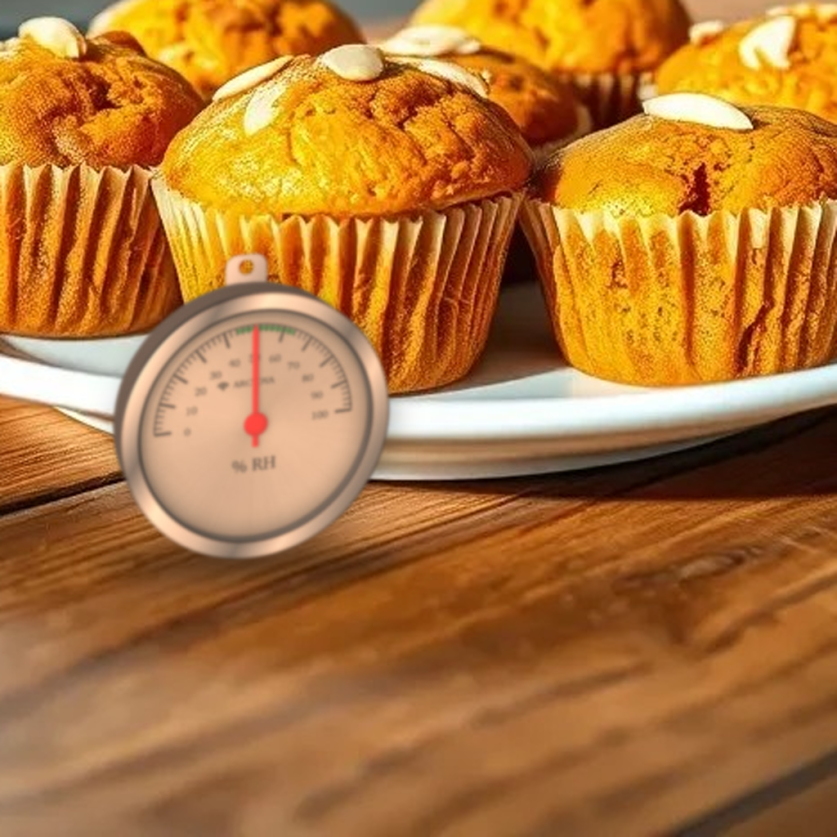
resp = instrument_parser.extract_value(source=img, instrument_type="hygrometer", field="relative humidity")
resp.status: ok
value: 50 %
